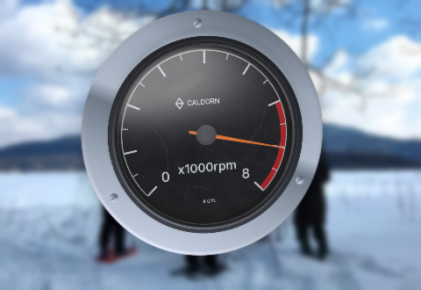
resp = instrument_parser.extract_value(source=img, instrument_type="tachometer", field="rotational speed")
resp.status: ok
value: 7000 rpm
